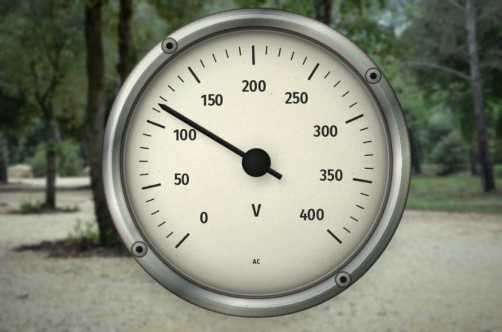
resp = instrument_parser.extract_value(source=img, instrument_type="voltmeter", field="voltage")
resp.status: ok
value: 115 V
